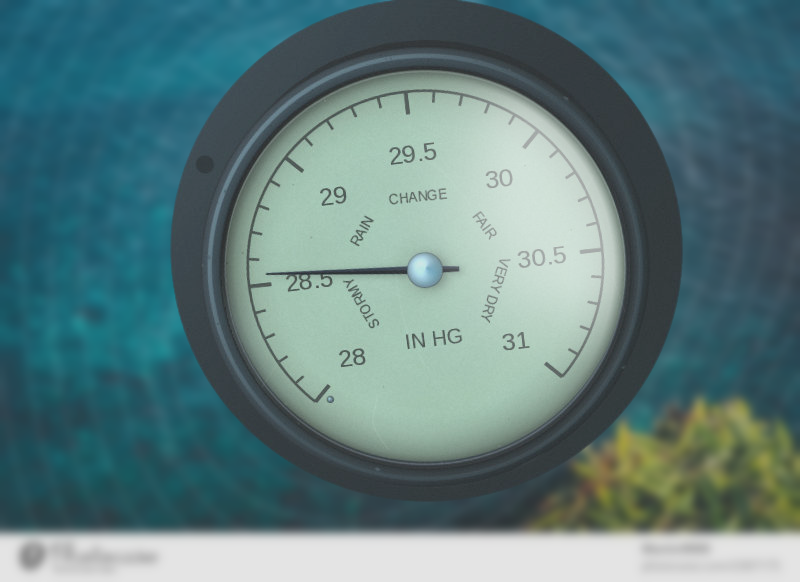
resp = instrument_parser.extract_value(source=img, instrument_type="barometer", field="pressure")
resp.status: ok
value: 28.55 inHg
